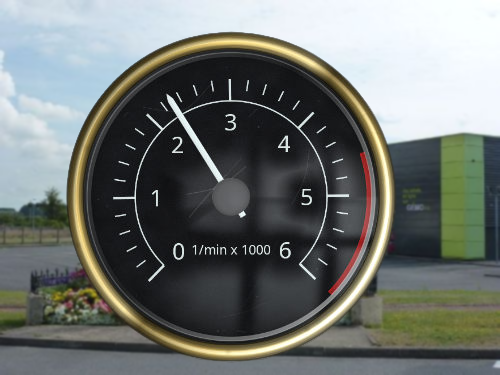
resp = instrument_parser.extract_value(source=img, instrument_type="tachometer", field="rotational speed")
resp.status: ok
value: 2300 rpm
